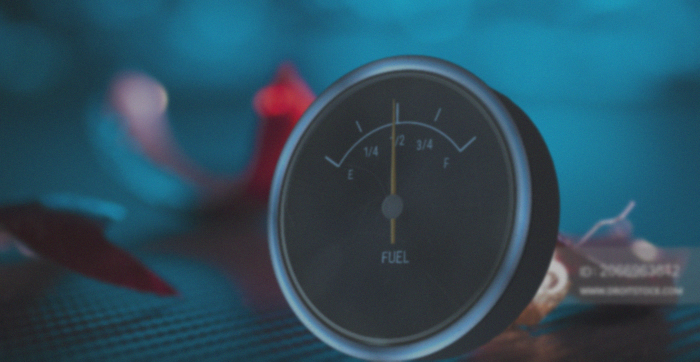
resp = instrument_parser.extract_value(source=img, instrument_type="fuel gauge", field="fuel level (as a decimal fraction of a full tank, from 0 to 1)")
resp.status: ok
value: 0.5
